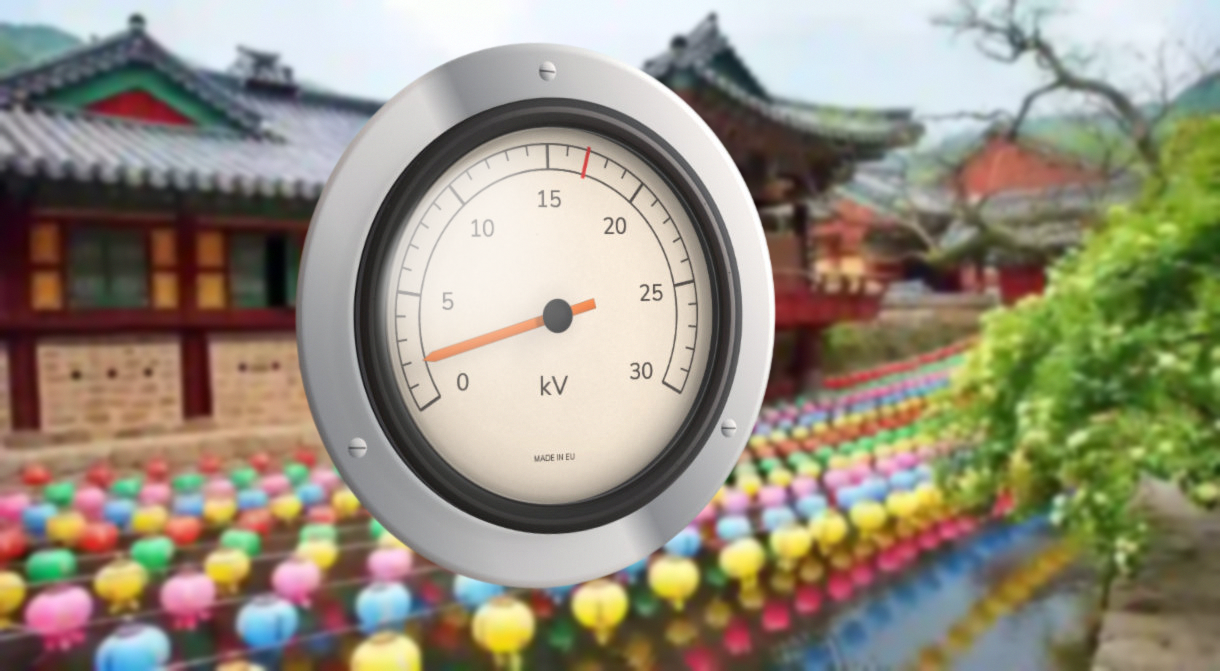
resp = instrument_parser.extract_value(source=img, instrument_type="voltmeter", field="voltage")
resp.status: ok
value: 2 kV
